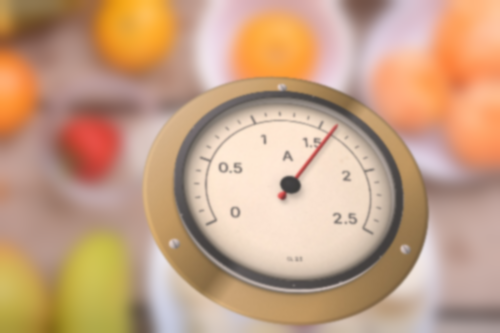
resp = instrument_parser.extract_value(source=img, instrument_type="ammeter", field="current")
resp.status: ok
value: 1.6 A
